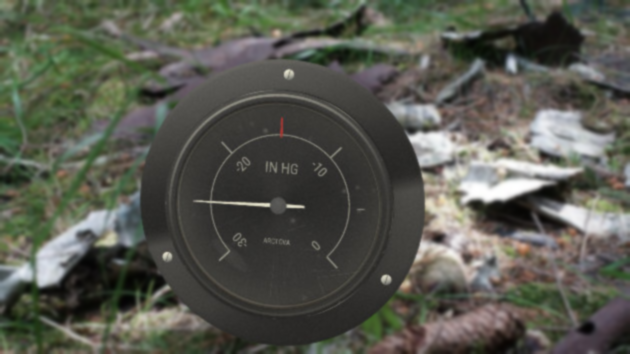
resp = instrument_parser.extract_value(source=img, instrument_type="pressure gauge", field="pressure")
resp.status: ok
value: -25 inHg
